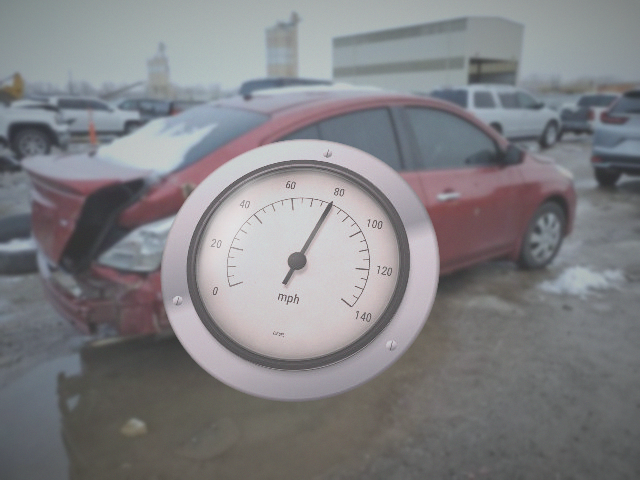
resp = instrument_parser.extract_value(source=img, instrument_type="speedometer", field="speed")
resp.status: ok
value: 80 mph
